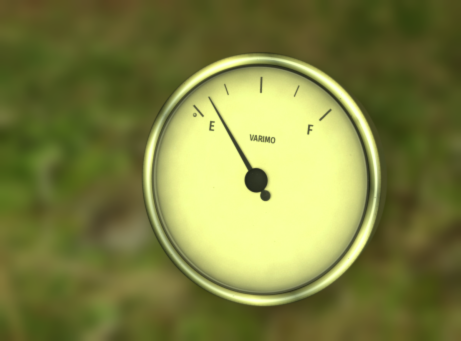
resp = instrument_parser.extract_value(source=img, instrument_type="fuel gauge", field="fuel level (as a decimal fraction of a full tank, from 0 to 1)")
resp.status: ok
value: 0.125
